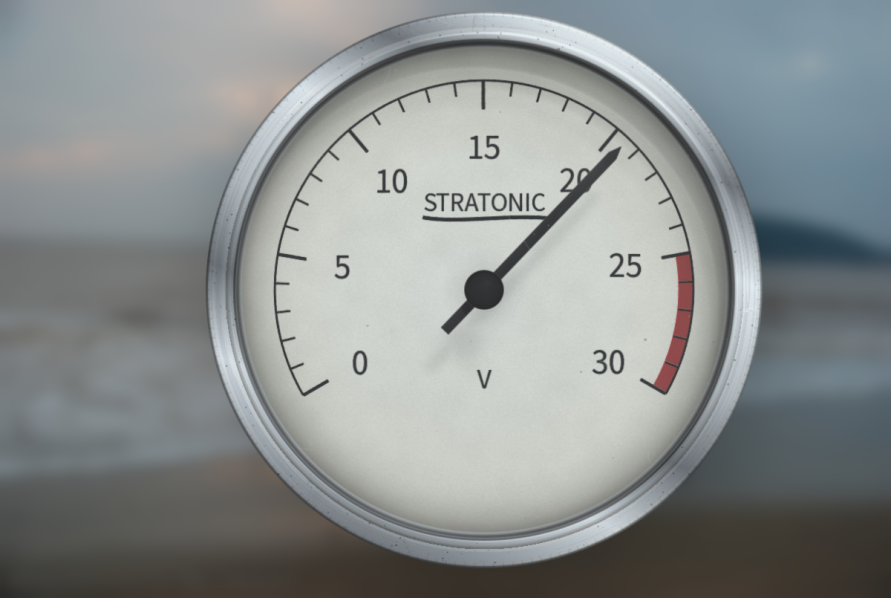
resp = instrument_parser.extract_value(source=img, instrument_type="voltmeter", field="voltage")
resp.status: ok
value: 20.5 V
